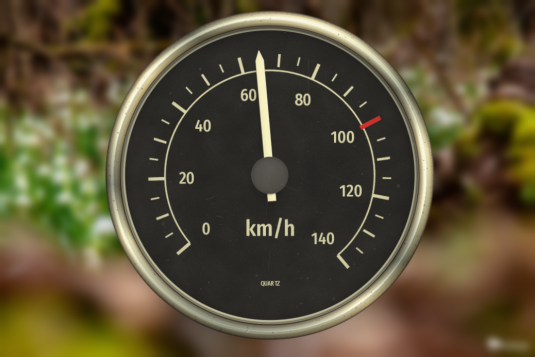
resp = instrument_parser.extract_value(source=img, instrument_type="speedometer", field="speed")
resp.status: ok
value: 65 km/h
